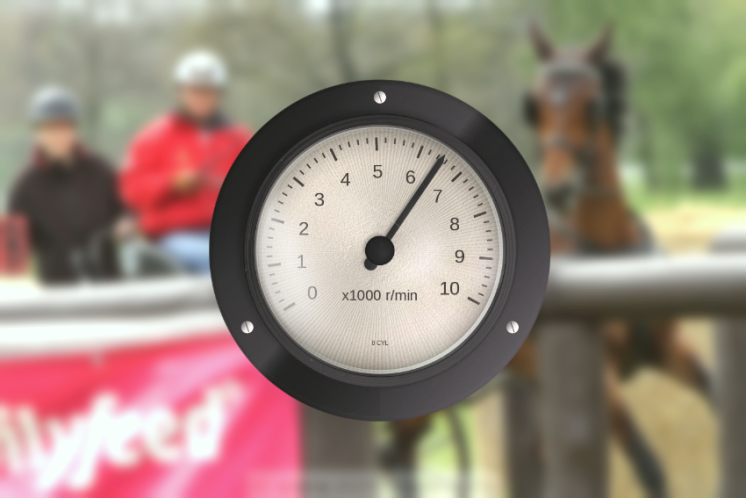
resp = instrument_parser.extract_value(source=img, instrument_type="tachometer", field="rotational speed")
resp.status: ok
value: 6500 rpm
